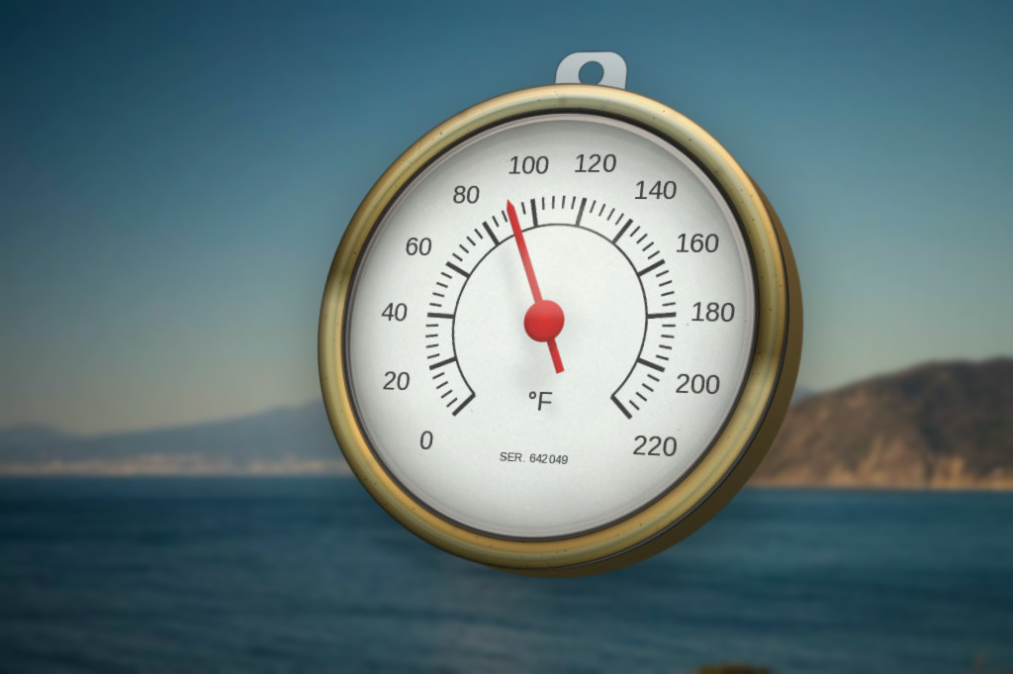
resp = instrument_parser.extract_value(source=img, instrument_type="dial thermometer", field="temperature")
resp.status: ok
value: 92 °F
